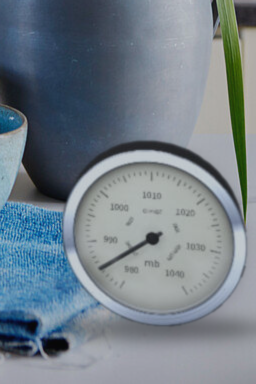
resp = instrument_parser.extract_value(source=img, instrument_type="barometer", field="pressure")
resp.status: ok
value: 985 mbar
